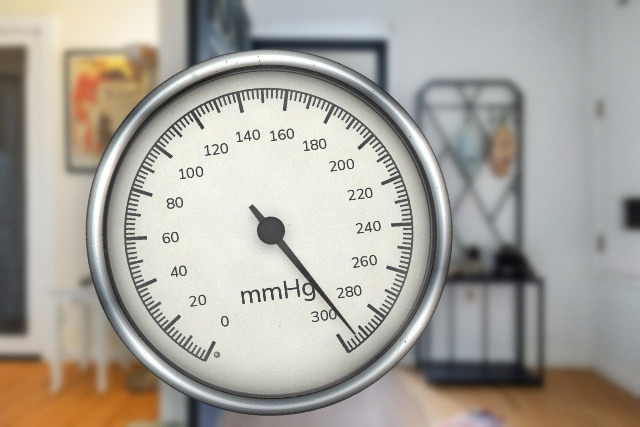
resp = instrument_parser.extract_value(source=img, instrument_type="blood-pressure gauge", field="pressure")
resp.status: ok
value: 294 mmHg
